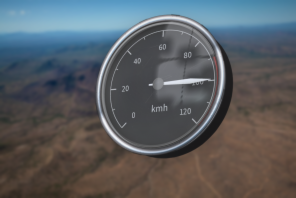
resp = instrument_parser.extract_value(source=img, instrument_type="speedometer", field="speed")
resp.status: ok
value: 100 km/h
